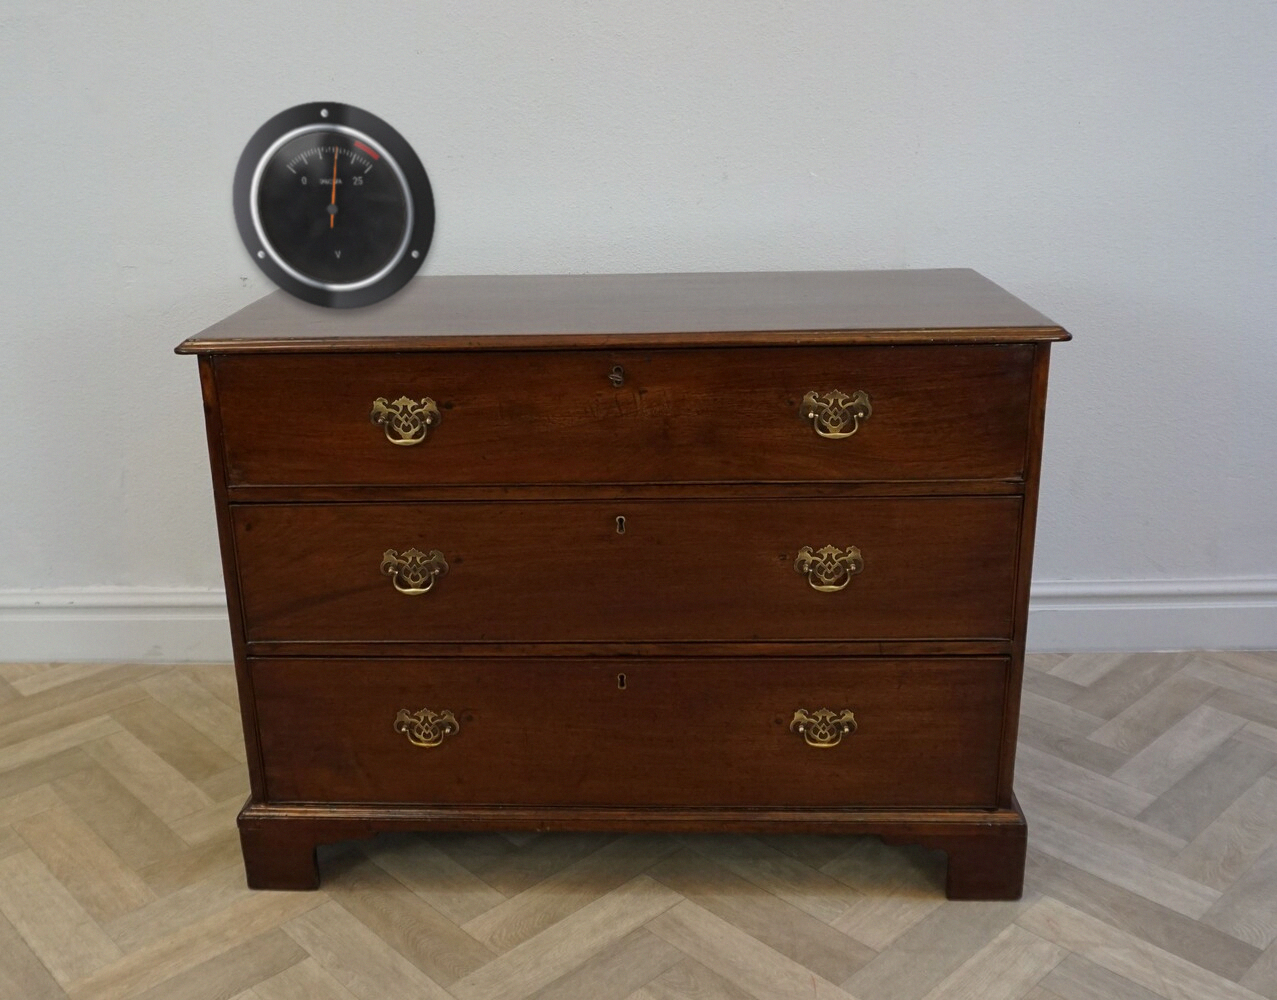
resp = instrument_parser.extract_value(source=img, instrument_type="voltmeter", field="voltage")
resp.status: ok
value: 15 V
